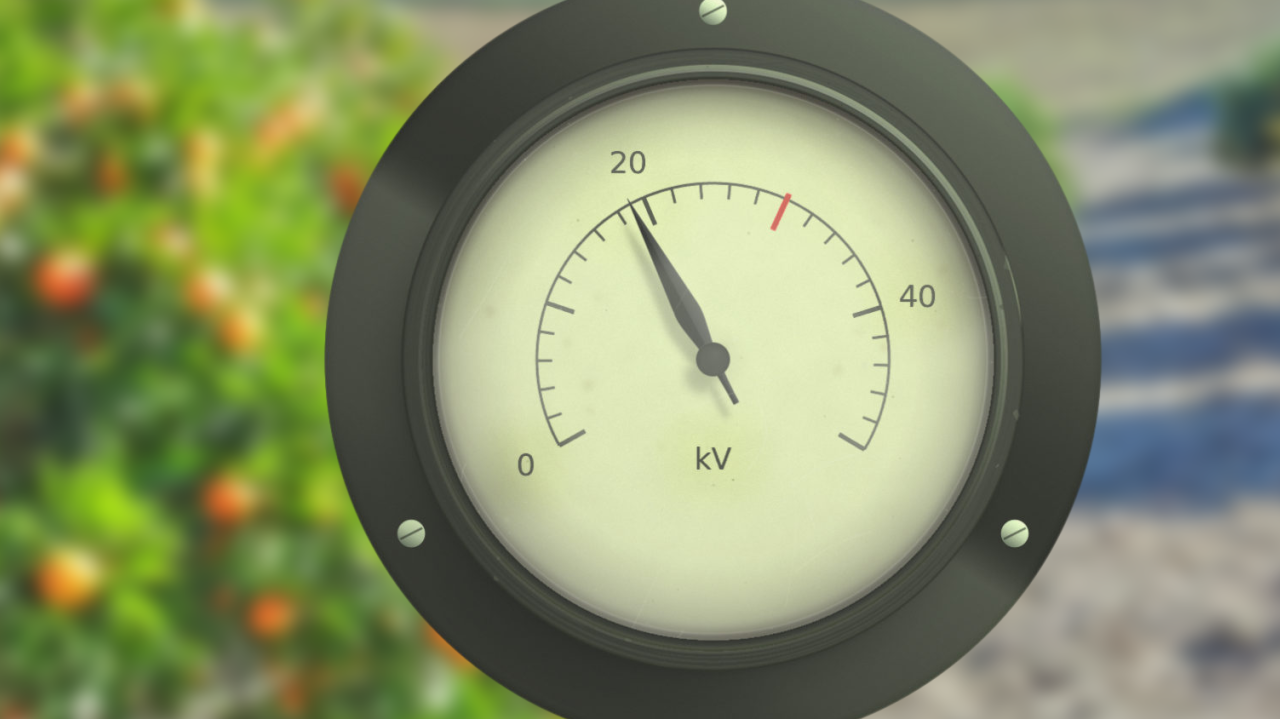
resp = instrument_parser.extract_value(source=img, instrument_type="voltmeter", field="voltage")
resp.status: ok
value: 19 kV
